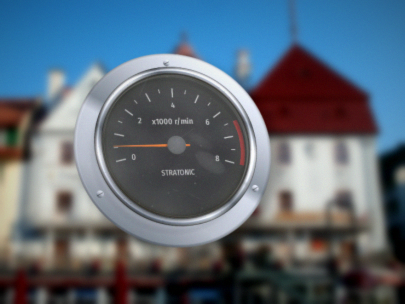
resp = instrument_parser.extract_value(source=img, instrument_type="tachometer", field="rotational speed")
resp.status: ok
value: 500 rpm
